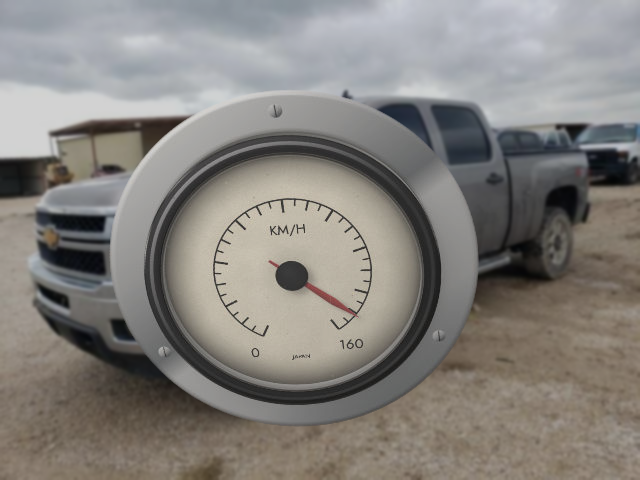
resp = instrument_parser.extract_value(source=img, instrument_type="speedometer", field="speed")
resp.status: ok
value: 150 km/h
